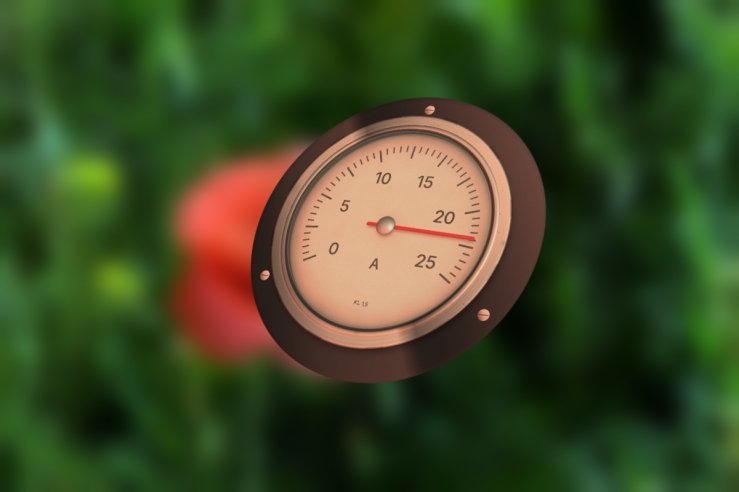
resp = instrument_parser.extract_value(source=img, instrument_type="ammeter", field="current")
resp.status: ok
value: 22 A
